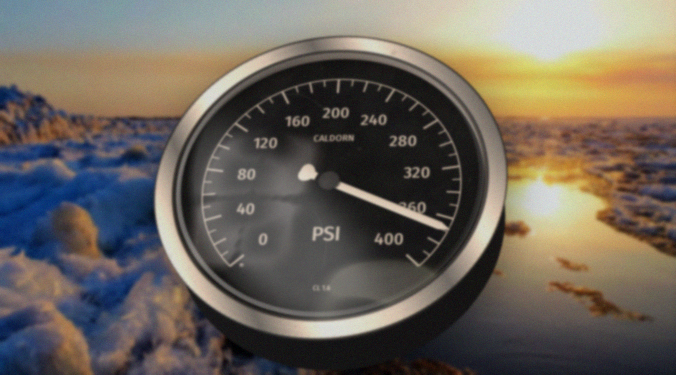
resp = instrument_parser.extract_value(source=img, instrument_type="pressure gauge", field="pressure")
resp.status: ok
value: 370 psi
